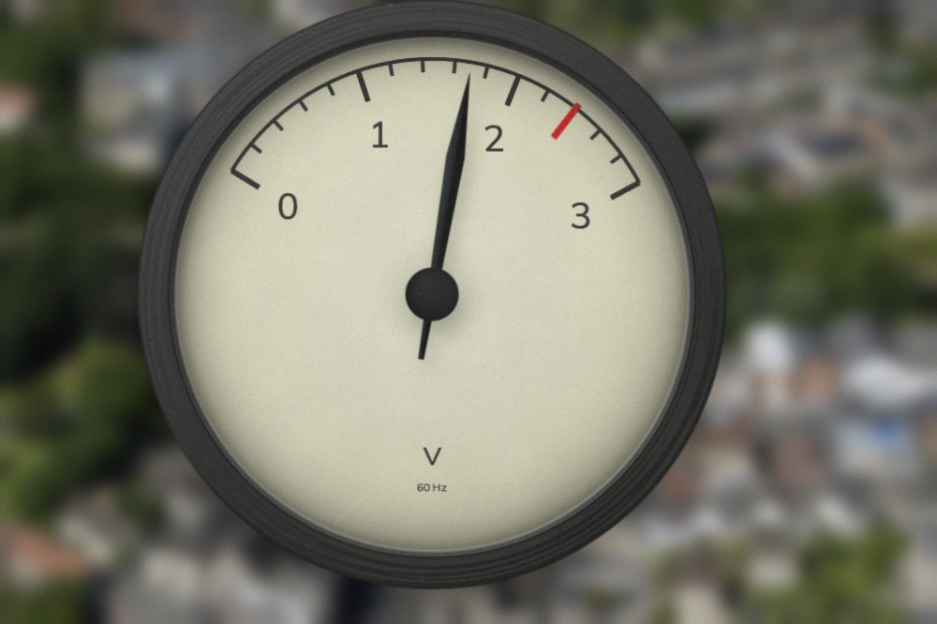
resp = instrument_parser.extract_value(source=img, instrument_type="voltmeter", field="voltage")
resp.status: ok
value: 1.7 V
